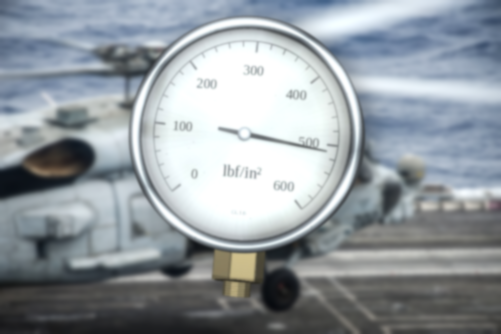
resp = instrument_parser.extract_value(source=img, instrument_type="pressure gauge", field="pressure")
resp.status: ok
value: 510 psi
